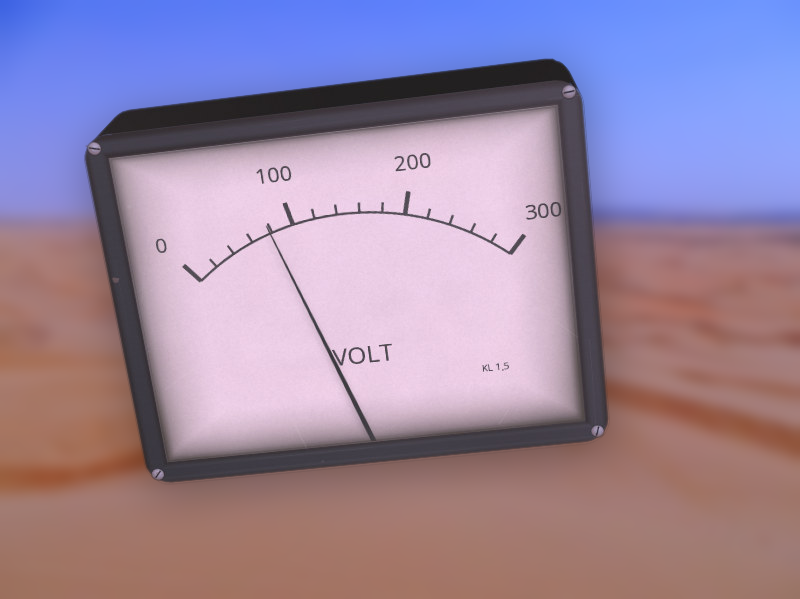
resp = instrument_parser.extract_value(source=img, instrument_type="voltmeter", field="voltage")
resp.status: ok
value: 80 V
